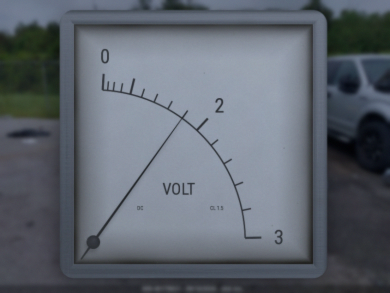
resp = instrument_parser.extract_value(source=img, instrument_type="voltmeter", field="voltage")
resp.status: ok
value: 1.8 V
